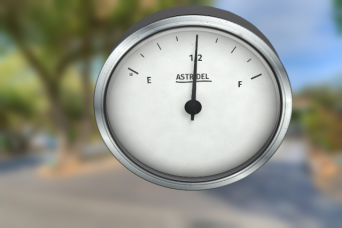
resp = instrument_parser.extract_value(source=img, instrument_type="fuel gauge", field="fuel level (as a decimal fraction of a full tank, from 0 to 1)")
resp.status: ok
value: 0.5
